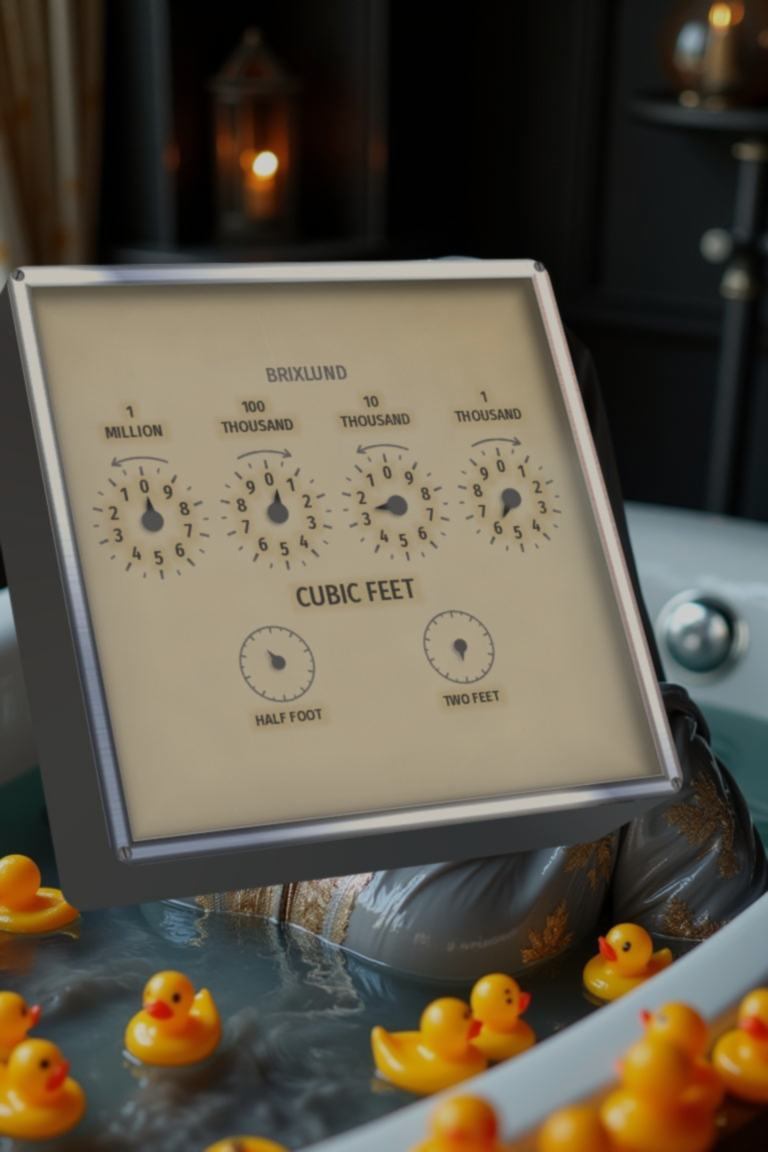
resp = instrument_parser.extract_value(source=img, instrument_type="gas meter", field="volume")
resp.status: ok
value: 2600 ft³
